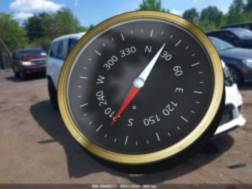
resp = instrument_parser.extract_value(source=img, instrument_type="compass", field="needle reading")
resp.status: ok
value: 200 °
